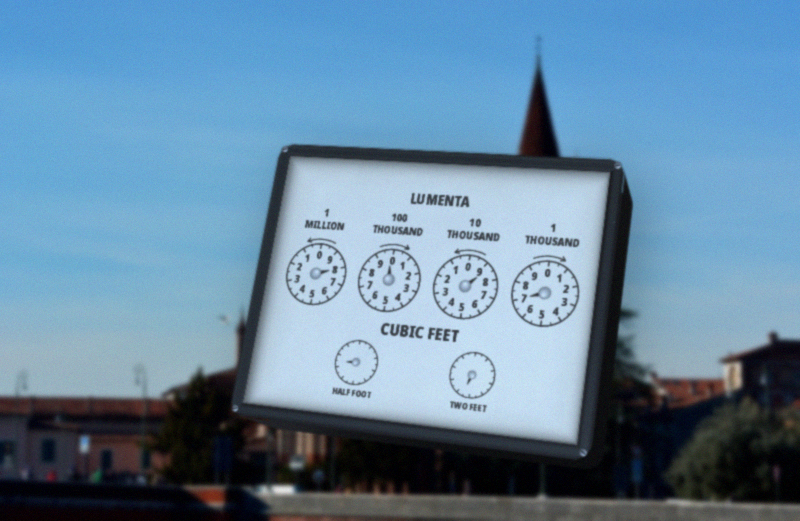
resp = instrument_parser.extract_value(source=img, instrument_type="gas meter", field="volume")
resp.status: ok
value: 798700 ft³
